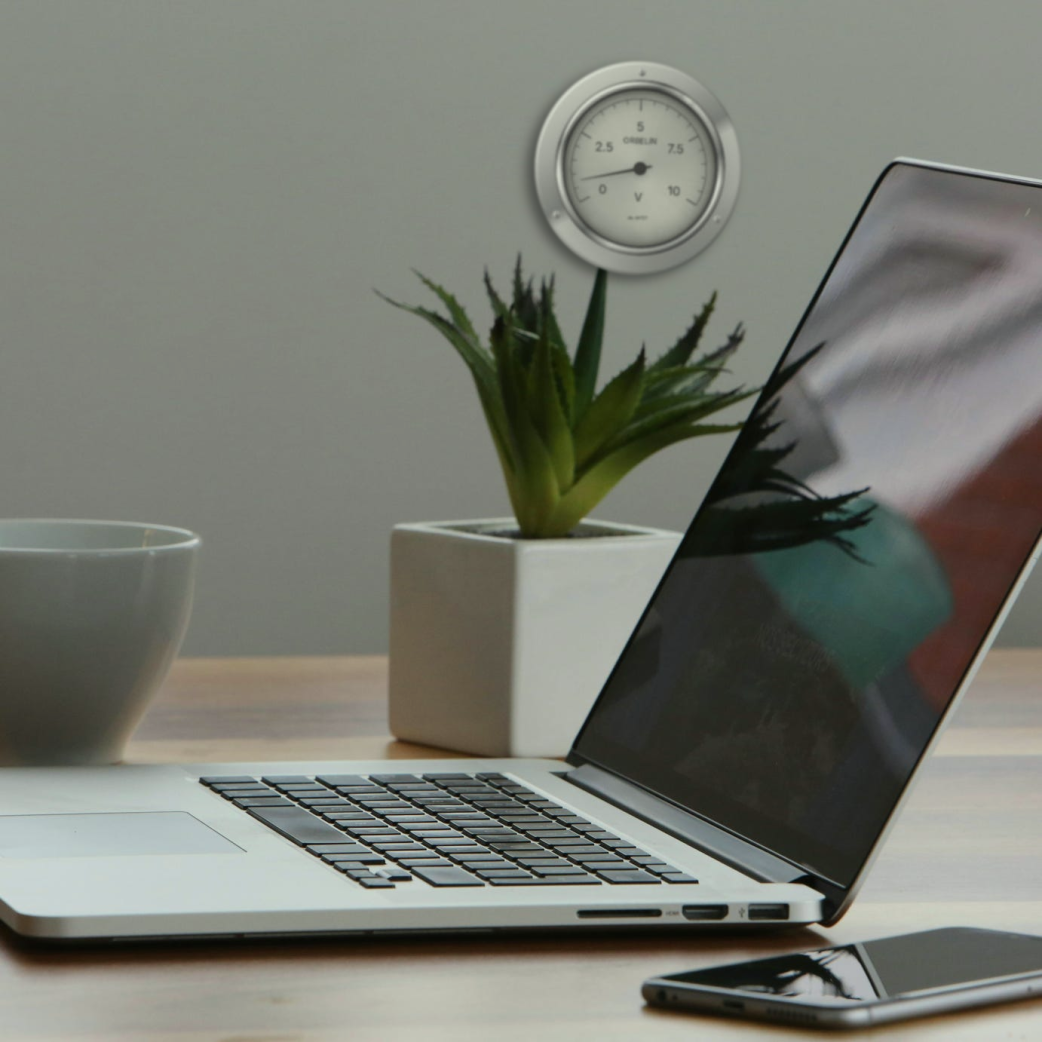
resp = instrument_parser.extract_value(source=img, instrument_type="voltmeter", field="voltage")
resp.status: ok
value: 0.75 V
